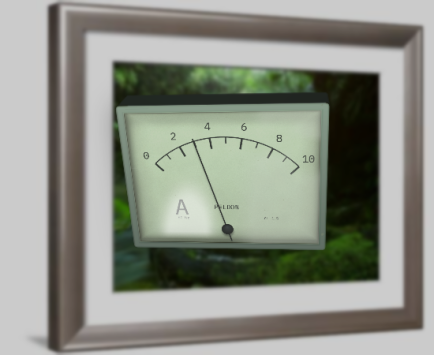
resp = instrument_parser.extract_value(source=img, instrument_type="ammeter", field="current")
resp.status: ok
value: 3 A
